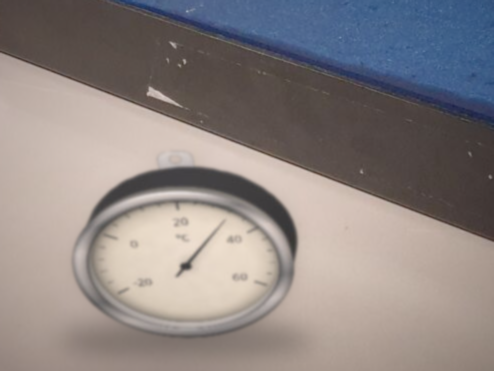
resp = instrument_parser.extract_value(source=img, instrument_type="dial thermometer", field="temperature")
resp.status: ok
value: 32 °C
